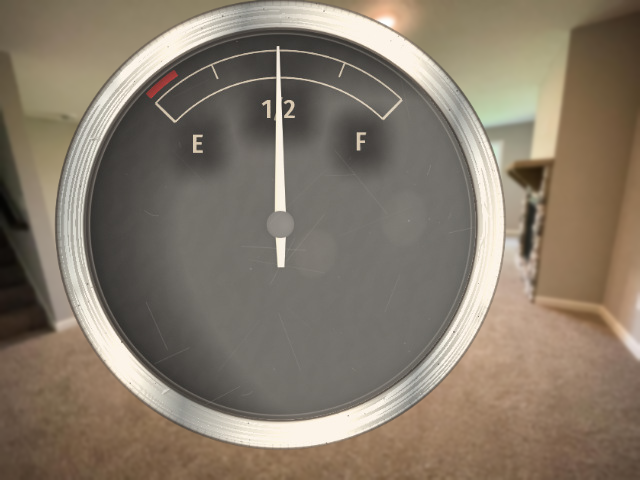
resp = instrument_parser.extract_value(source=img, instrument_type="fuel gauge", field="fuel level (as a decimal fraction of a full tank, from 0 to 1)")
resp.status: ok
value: 0.5
